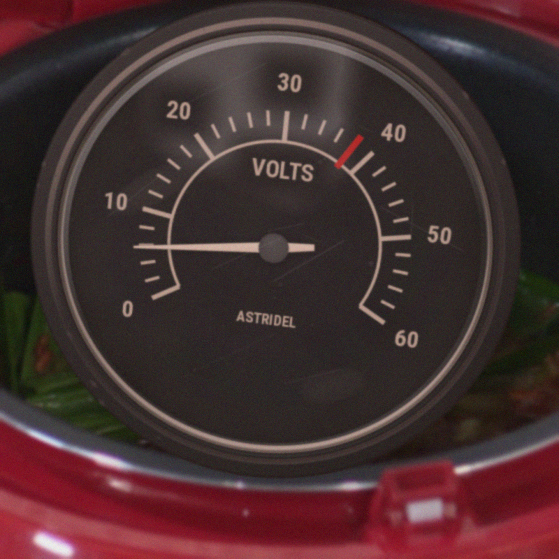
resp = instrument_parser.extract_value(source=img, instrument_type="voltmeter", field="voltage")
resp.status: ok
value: 6 V
